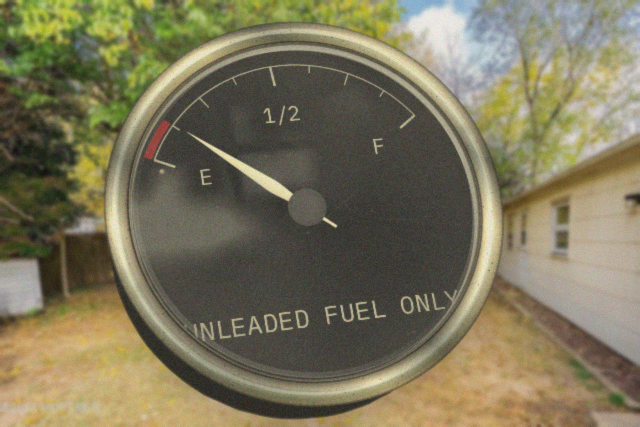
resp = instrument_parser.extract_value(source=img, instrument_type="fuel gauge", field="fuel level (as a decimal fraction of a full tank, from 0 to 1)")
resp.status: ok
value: 0.125
